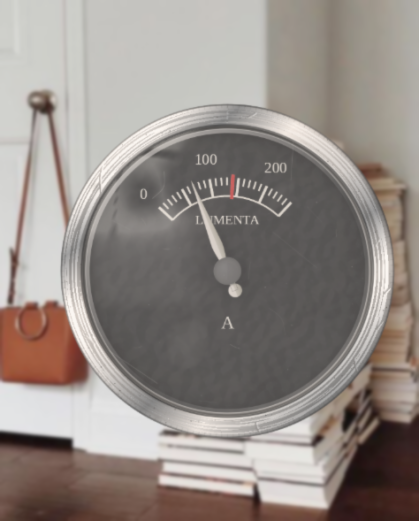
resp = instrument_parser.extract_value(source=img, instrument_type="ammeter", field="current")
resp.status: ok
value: 70 A
